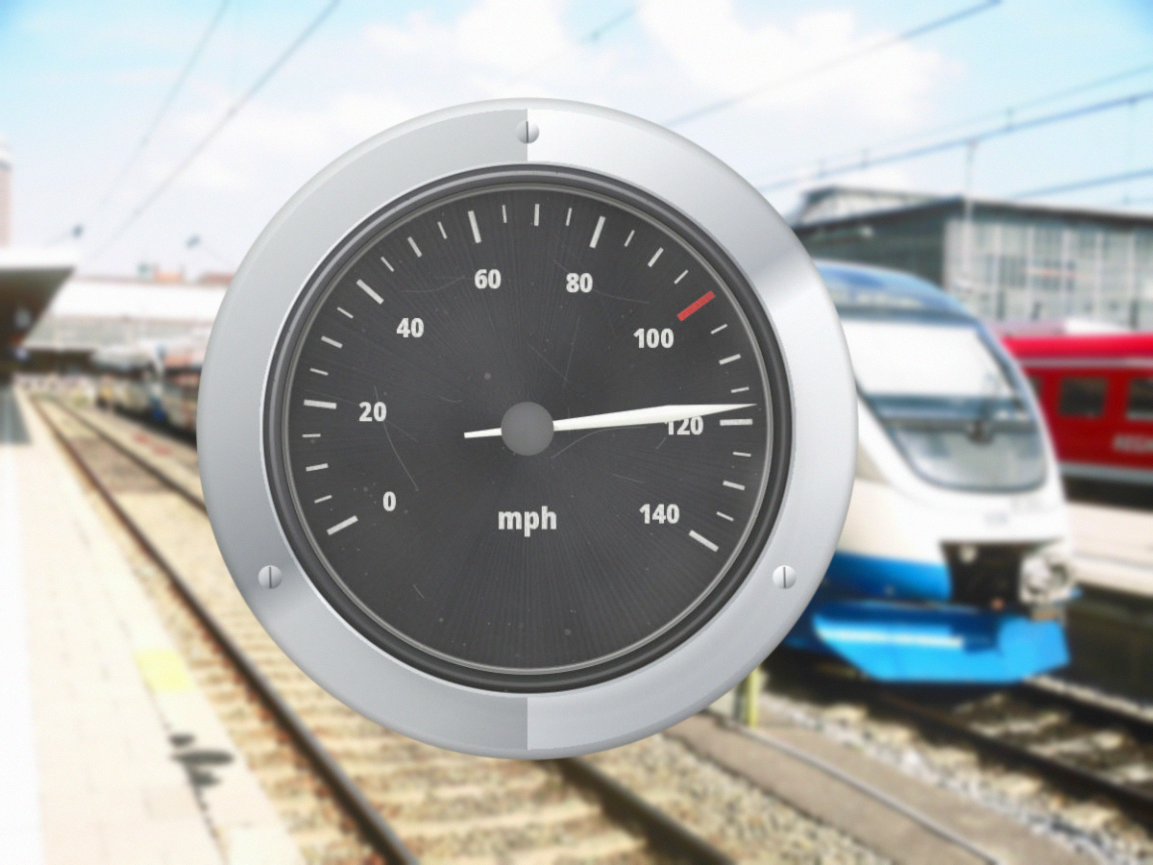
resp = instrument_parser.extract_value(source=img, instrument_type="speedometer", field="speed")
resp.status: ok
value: 117.5 mph
